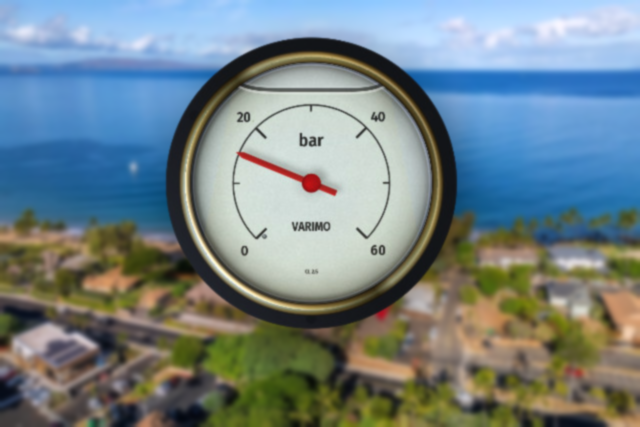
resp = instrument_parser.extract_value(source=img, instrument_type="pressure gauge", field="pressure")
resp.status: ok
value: 15 bar
